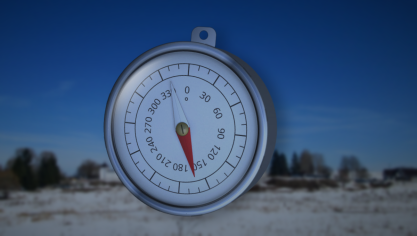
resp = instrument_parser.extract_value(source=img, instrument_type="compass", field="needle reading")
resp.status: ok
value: 160 °
